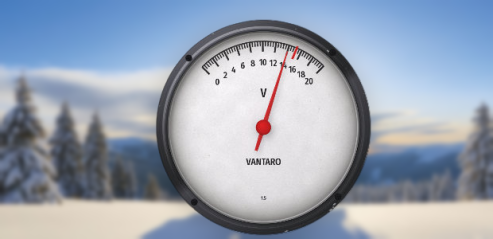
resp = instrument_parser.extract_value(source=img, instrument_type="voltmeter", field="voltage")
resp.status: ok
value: 14 V
